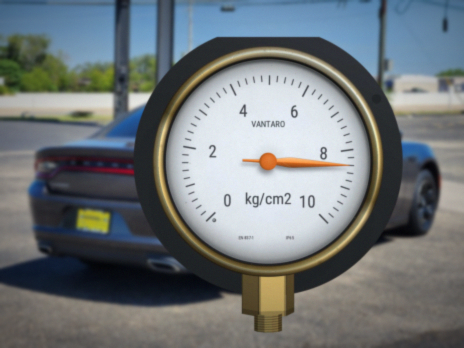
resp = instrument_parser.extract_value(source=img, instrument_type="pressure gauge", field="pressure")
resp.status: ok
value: 8.4 kg/cm²
